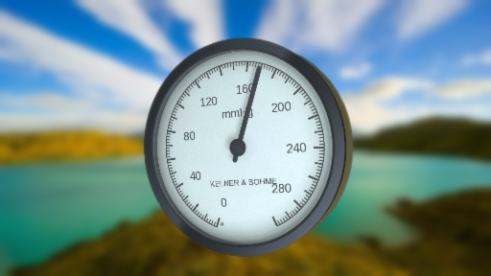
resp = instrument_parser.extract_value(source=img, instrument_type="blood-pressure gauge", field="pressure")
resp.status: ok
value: 170 mmHg
